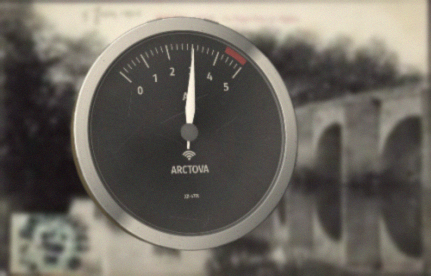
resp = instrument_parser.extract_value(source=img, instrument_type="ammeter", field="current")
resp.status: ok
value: 3 A
